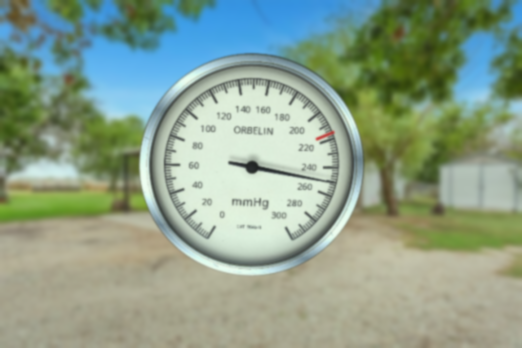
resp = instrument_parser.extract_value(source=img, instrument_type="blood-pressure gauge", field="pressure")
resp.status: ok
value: 250 mmHg
